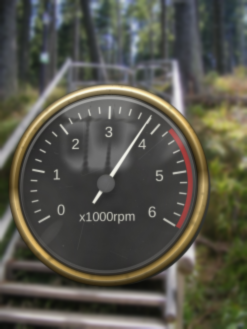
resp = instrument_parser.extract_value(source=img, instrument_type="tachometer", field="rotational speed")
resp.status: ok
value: 3800 rpm
